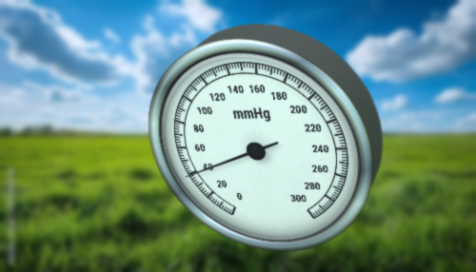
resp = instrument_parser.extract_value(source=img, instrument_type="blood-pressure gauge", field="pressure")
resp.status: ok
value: 40 mmHg
